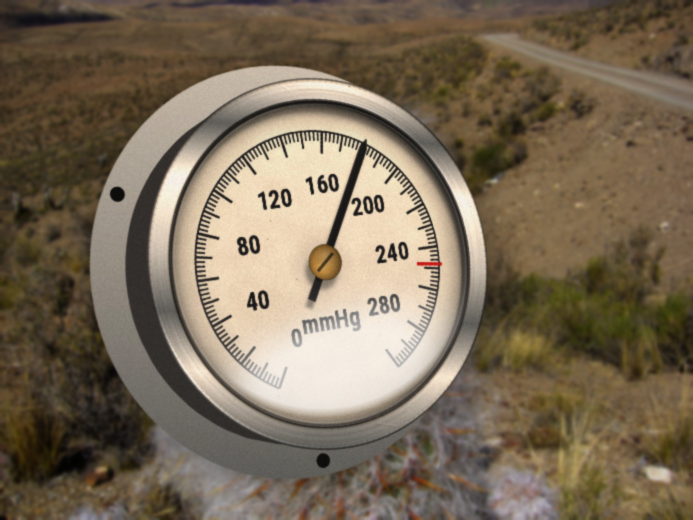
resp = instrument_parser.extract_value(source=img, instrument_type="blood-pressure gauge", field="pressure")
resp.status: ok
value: 180 mmHg
